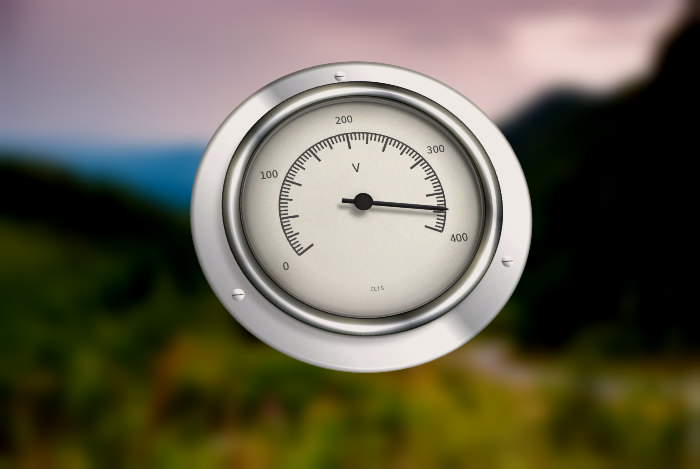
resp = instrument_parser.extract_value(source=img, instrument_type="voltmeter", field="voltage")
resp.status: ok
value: 375 V
